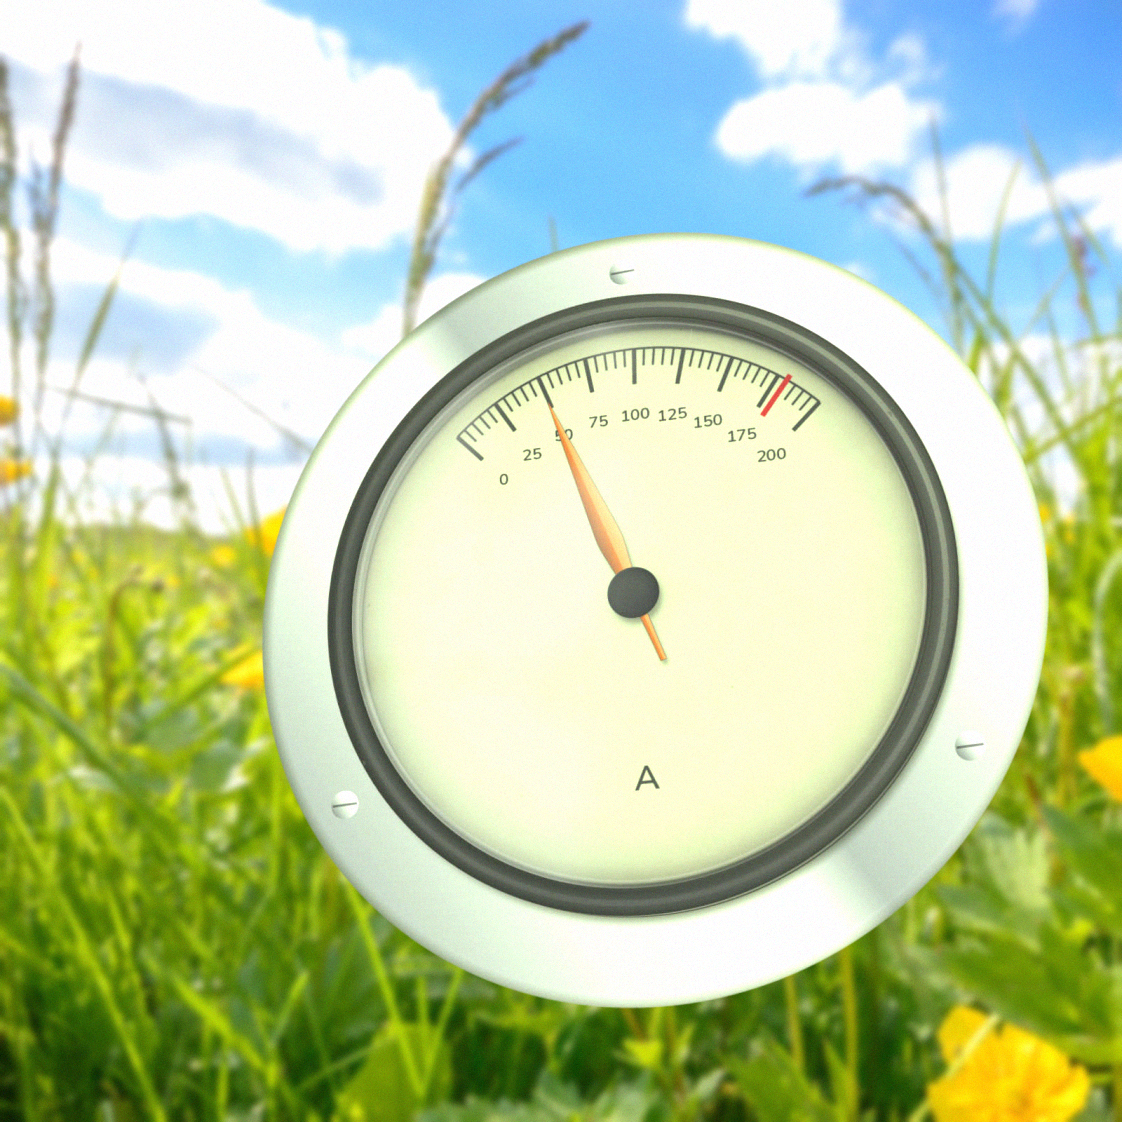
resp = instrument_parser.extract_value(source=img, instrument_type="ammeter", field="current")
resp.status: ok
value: 50 A
